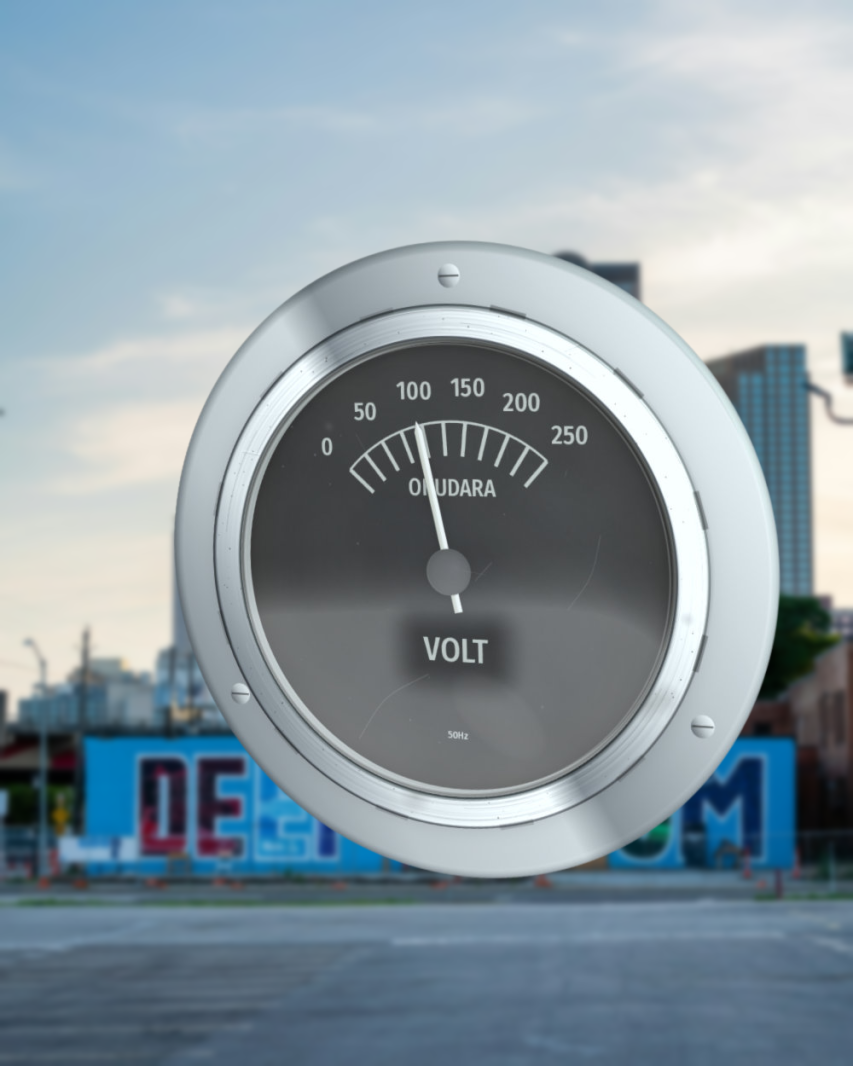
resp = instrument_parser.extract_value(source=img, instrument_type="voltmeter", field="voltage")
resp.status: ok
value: 100 V
